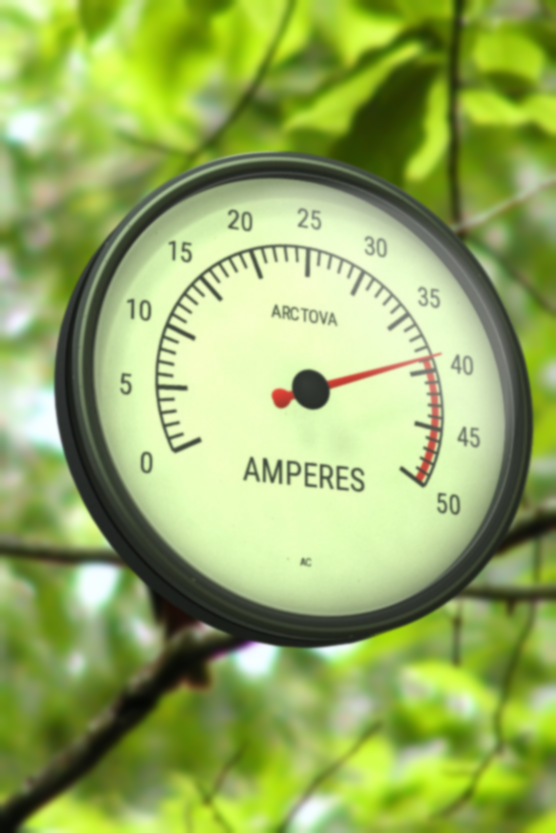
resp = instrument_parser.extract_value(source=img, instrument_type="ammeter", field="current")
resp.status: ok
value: 39 A
